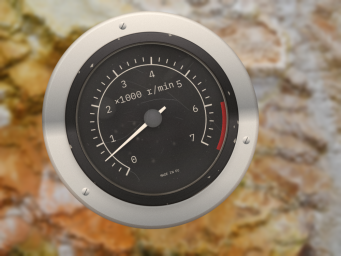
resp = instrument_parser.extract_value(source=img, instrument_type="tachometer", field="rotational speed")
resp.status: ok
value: 600 rpm
